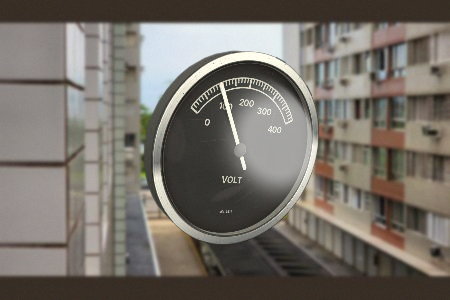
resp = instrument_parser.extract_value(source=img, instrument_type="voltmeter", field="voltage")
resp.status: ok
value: 100 V
